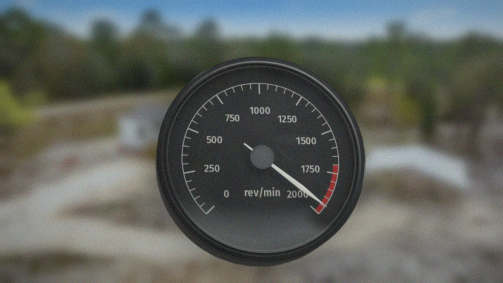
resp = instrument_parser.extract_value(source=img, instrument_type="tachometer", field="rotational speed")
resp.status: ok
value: 1950 rpm
